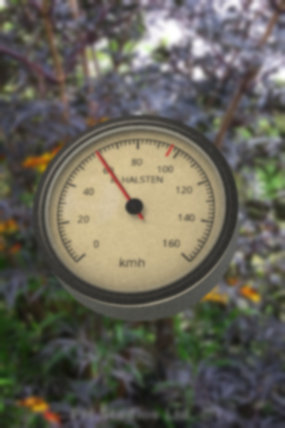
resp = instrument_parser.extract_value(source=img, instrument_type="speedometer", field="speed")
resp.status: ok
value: 60 km/h
